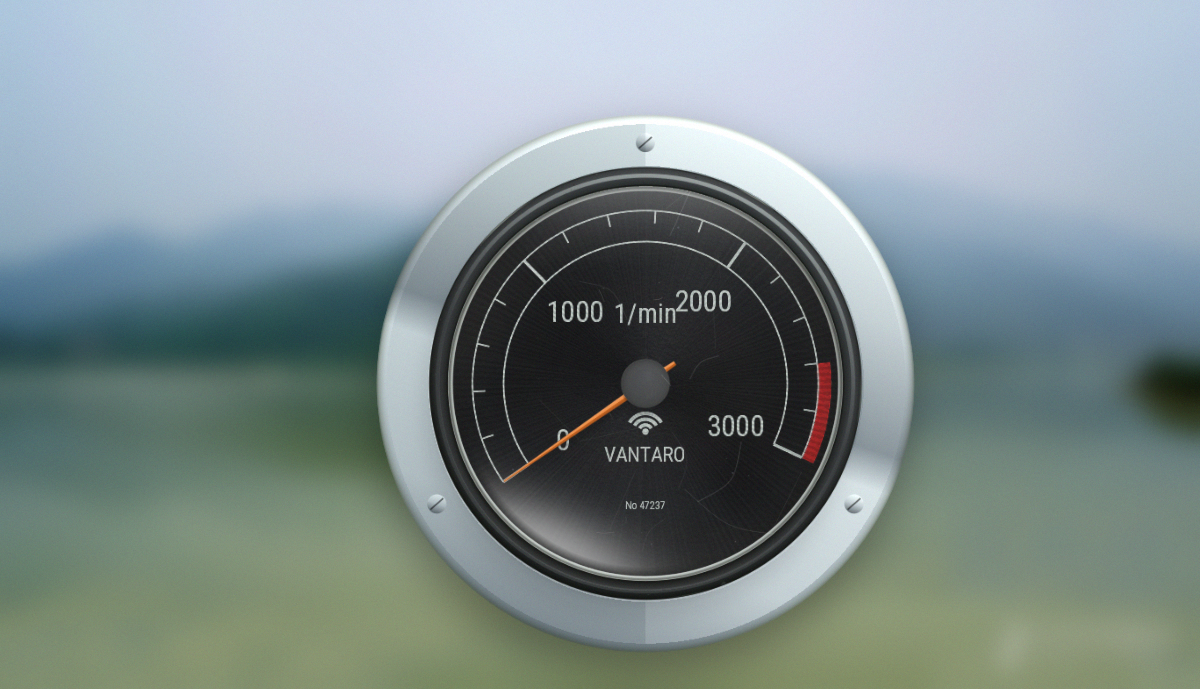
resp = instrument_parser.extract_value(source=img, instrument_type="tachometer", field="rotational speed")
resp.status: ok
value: 0 rpm
